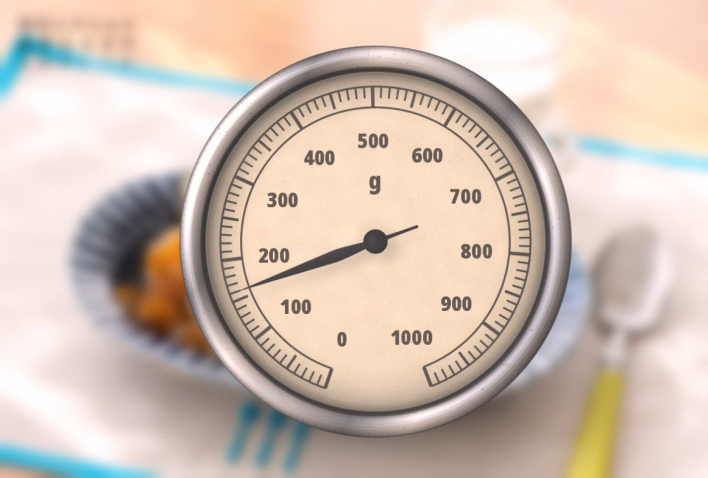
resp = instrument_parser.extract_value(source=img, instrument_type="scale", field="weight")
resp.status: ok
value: 160 g
